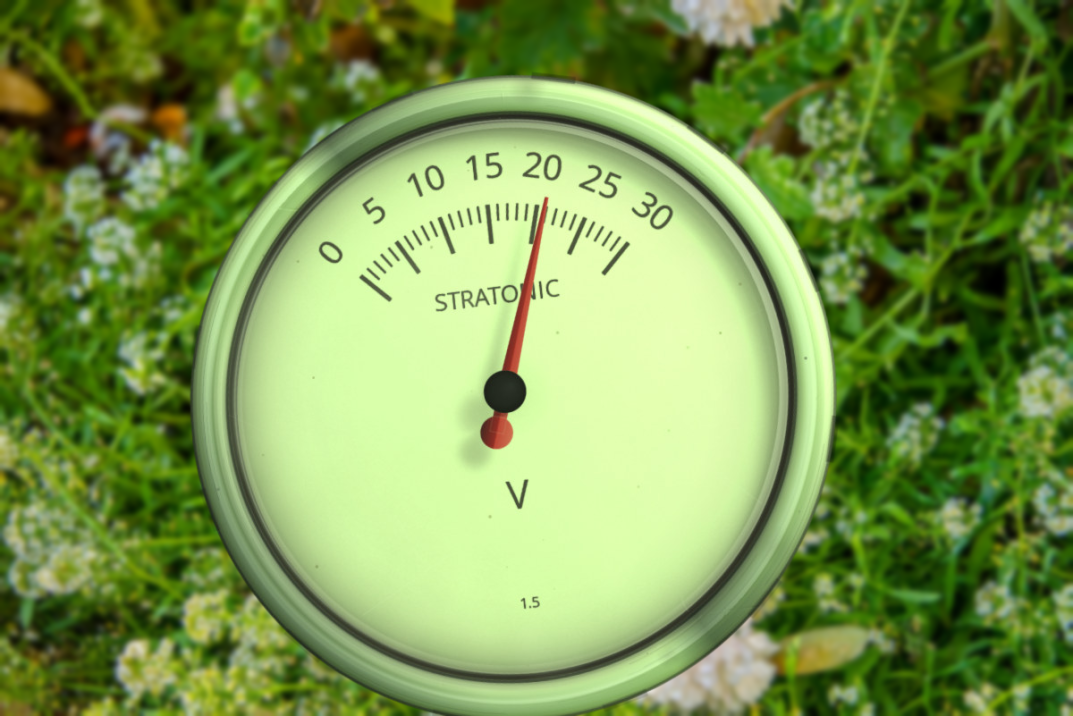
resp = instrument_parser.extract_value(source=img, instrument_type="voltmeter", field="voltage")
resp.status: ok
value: 21 V
